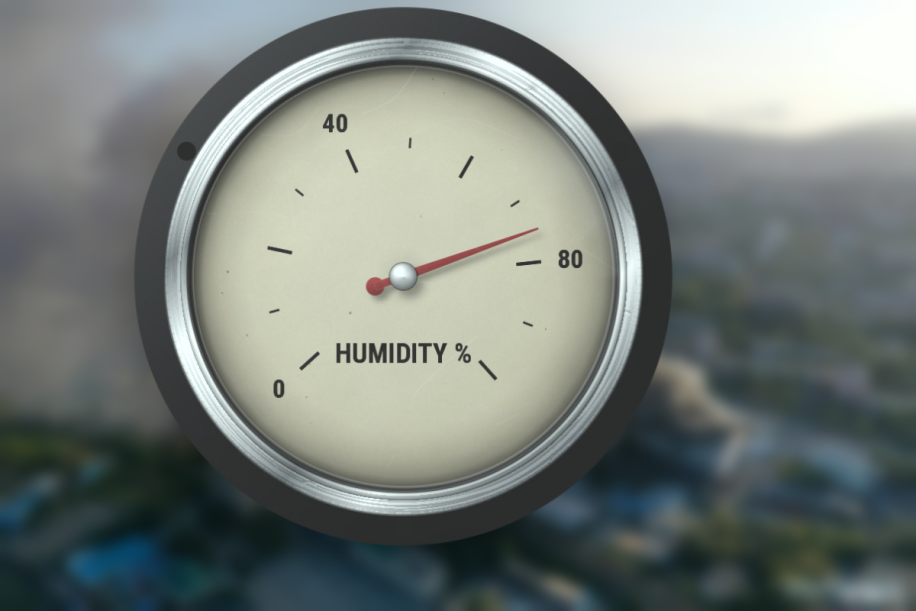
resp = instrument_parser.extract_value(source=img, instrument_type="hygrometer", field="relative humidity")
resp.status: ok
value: 75 %
